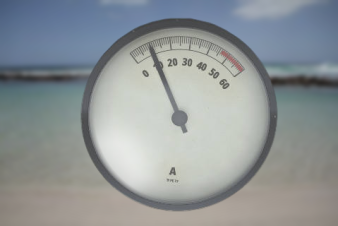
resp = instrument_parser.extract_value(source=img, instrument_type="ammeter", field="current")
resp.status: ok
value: 10 A
